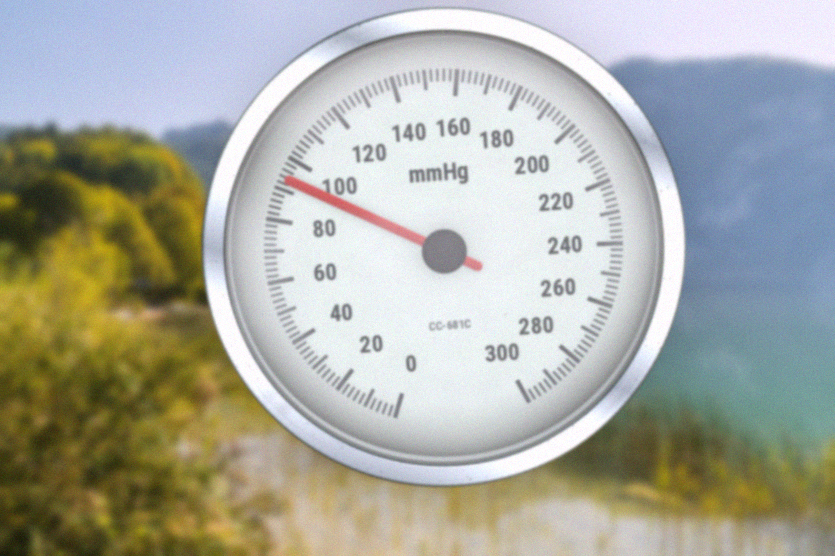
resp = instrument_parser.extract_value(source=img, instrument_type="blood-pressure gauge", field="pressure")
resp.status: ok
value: 94 mmHg
